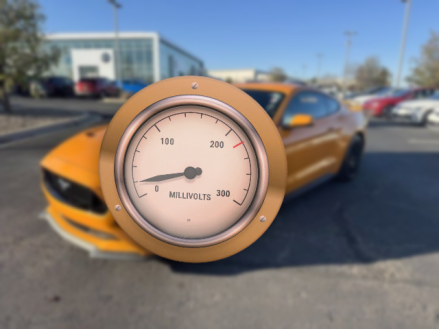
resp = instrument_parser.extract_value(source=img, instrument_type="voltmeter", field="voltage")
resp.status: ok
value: 20 mV
